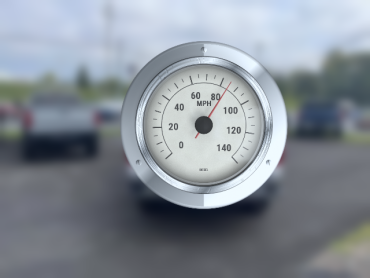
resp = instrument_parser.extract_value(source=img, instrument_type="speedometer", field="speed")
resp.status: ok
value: 85 mph
